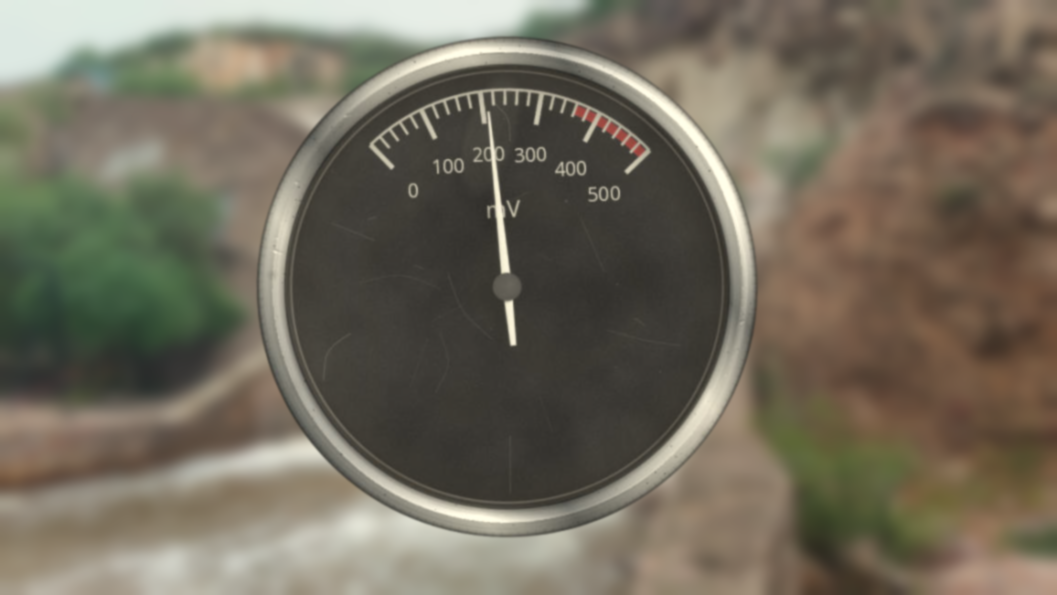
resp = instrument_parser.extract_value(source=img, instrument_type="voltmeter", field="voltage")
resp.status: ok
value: 210 mV
